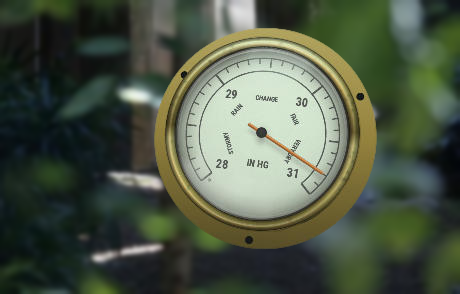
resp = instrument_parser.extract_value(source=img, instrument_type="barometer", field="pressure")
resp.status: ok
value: 30.8 inHg
